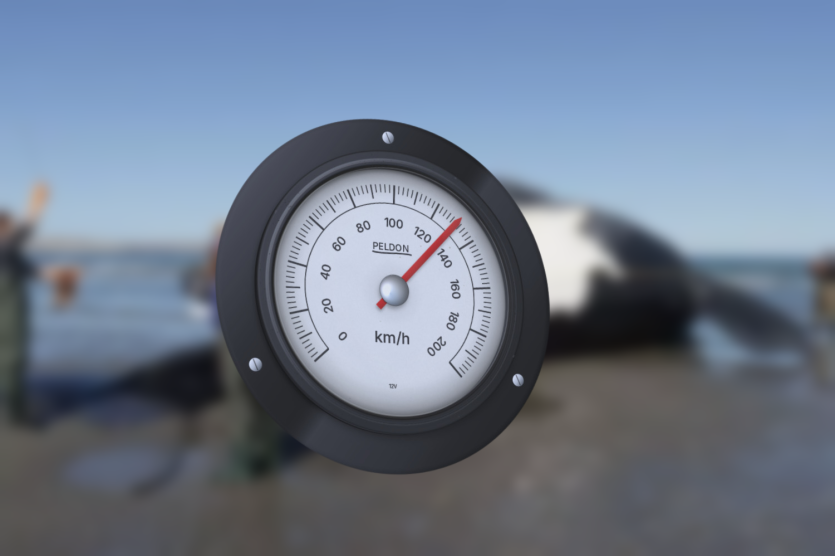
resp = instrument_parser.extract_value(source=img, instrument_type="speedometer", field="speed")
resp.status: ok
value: 130 km/h
